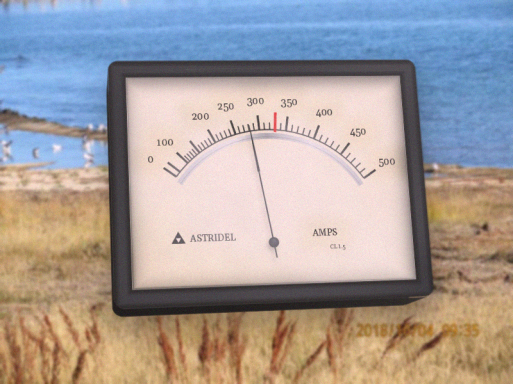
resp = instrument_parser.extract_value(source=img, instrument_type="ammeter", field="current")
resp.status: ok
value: 280 A
